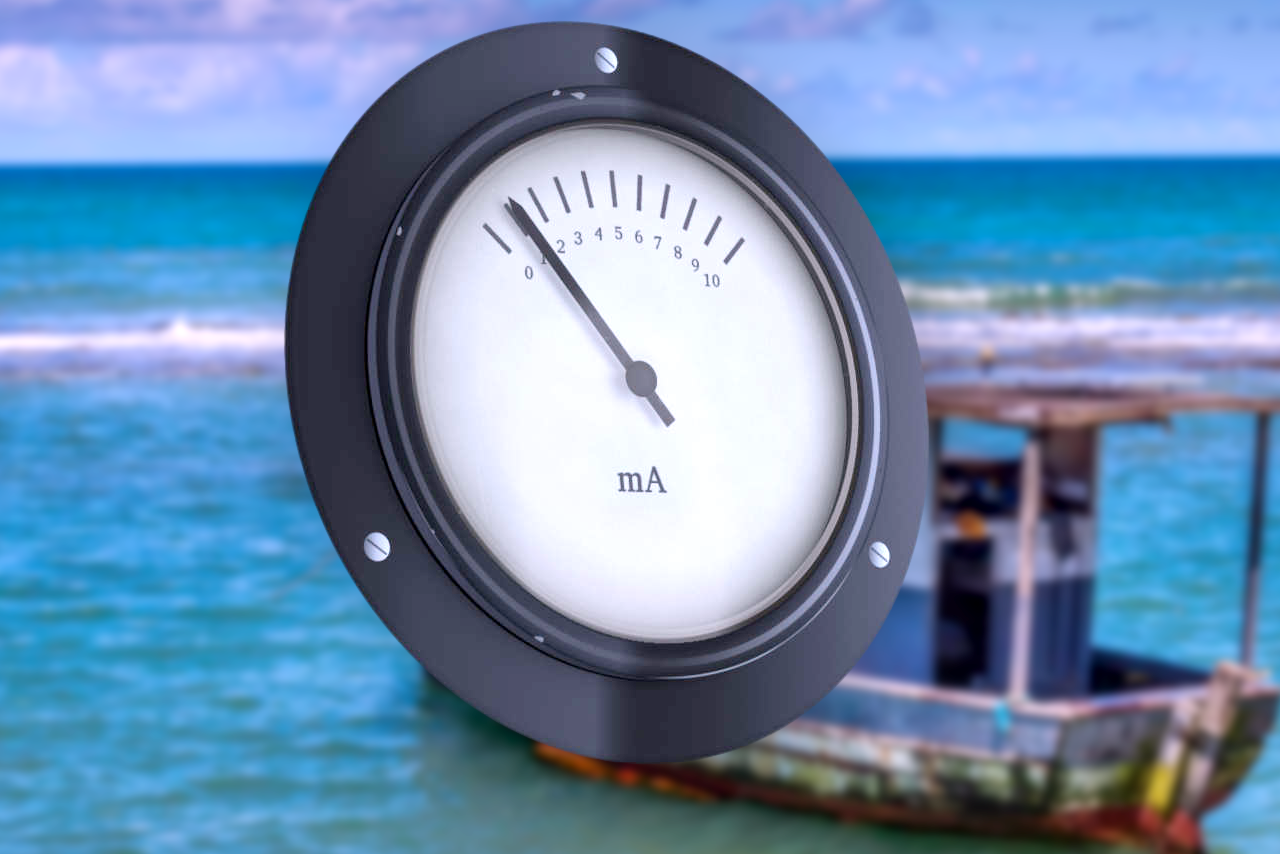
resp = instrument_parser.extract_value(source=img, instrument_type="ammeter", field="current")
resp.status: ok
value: 1 mA
